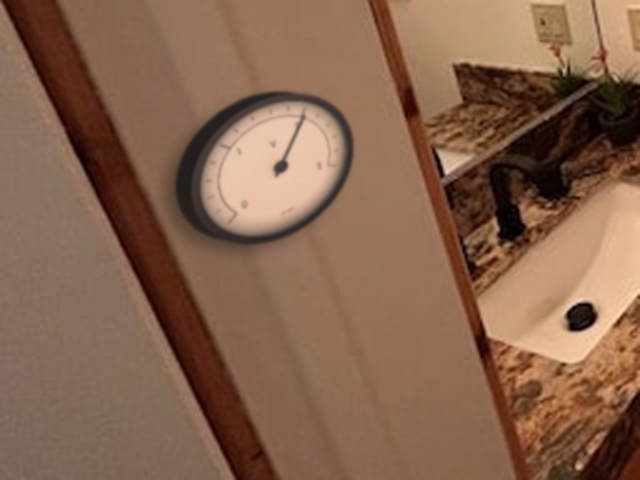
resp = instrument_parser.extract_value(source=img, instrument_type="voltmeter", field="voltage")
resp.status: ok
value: 2 V
